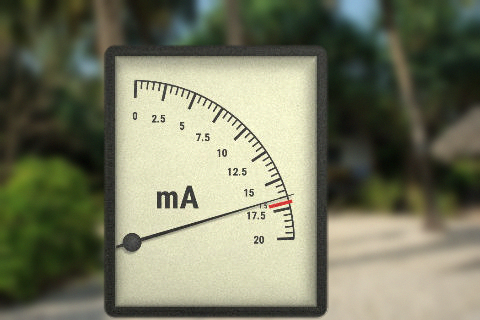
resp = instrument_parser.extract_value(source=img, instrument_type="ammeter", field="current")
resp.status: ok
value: 16.5 mA
